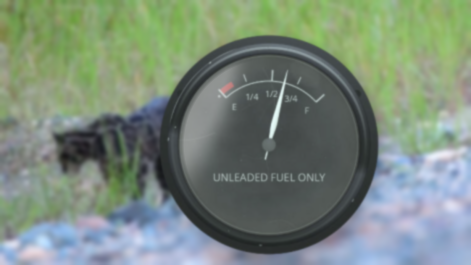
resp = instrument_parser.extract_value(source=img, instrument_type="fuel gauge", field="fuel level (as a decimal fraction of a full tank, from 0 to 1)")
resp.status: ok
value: 0.625
